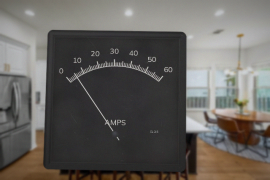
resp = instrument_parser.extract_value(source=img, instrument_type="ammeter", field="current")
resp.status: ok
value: 5 A
